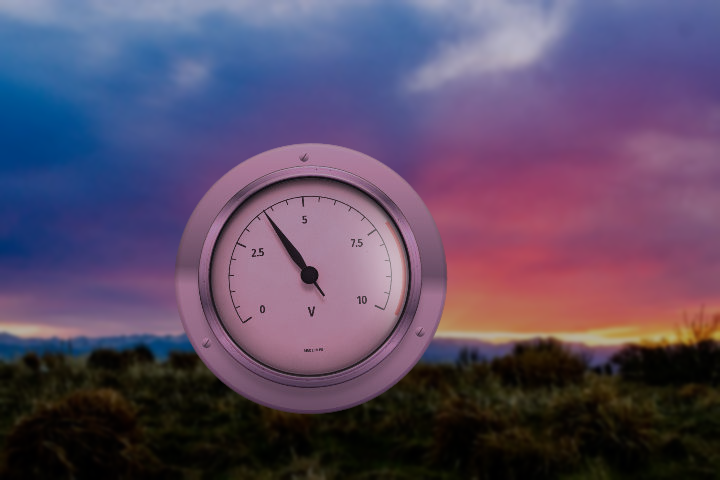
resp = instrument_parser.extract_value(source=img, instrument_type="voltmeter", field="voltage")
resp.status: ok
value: 3.75 V
